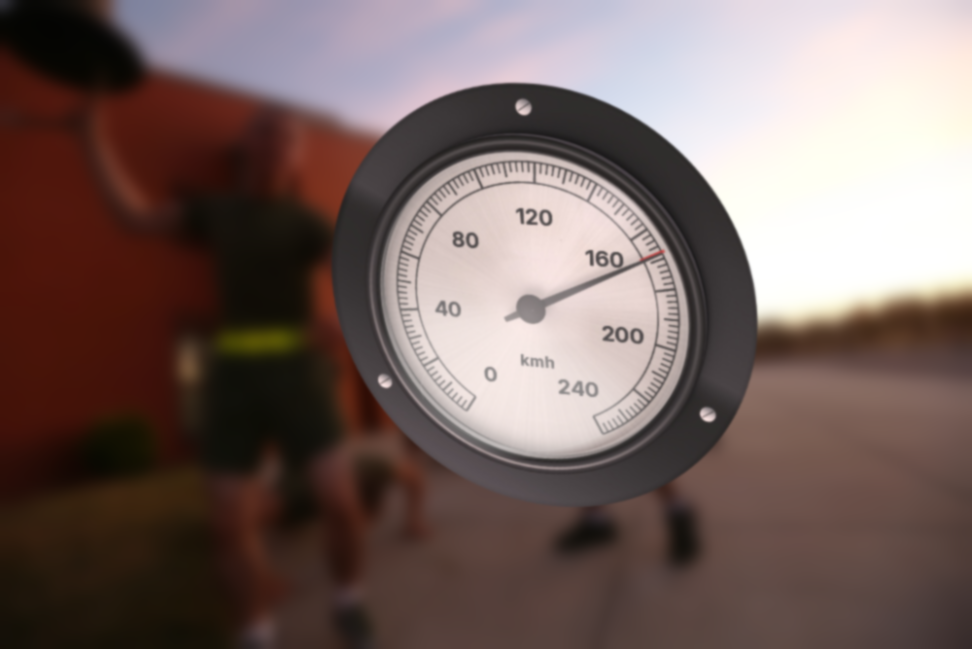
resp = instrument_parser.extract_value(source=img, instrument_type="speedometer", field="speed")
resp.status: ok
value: 168 km/h
